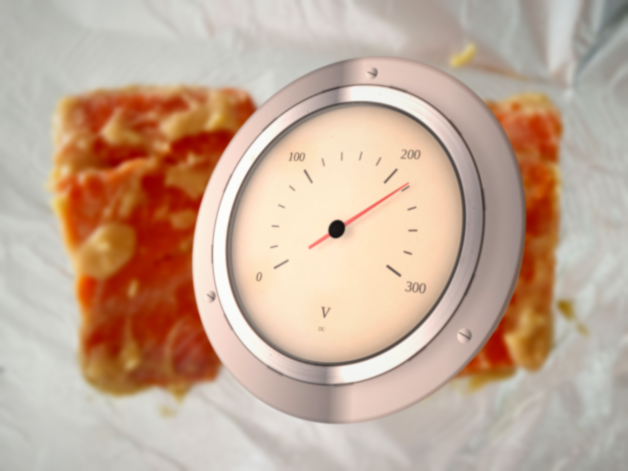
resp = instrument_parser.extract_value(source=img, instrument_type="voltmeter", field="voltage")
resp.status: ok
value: 220 V
